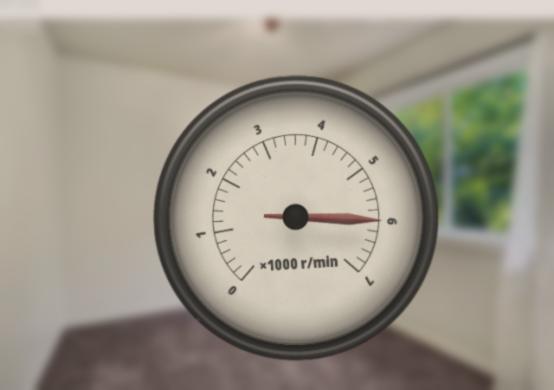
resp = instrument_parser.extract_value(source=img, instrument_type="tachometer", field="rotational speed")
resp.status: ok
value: 6000 rpm
